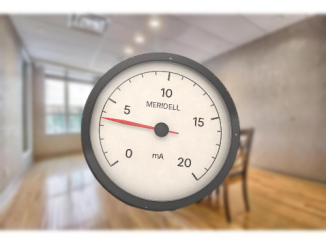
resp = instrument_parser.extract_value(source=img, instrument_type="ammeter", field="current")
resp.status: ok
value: 3.5 mA
